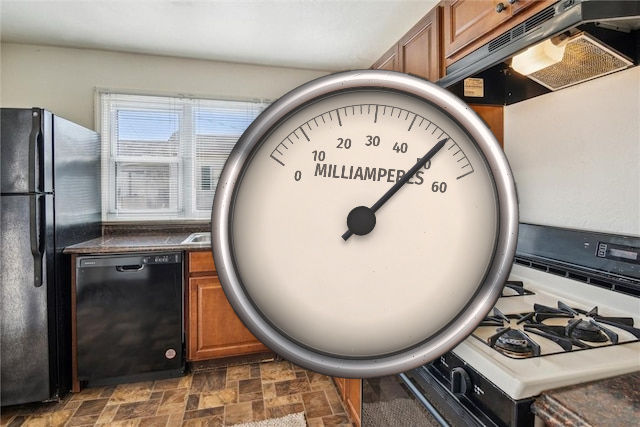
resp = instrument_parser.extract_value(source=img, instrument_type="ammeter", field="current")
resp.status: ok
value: 50 mA
